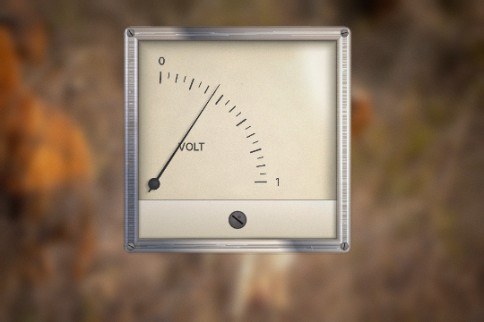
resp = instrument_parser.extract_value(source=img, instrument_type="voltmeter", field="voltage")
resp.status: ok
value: 0.35 V
